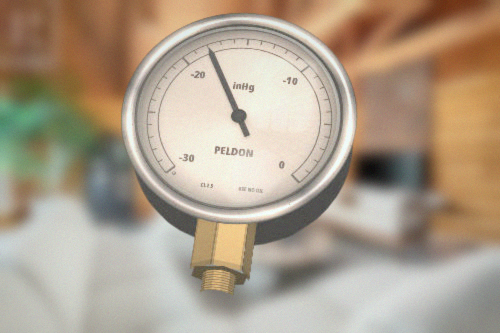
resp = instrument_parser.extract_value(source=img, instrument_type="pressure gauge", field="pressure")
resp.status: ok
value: -18 inHg
